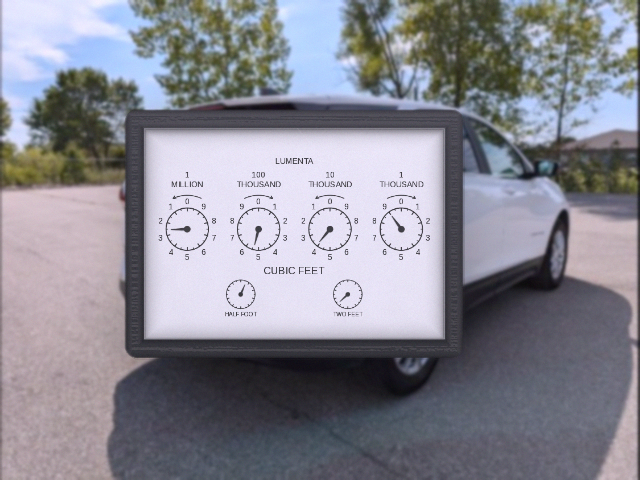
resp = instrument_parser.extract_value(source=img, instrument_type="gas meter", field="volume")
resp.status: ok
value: 253900 ft³
